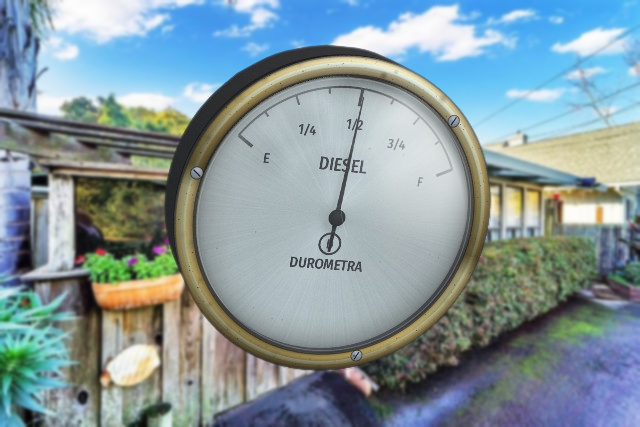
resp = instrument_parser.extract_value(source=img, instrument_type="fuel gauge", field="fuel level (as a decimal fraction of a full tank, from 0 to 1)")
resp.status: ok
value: 0.5
